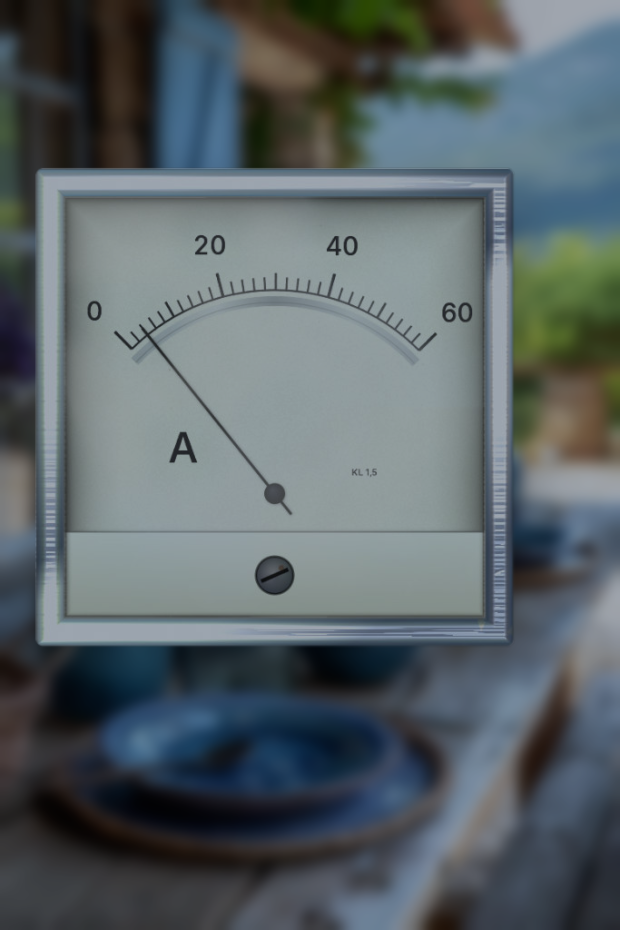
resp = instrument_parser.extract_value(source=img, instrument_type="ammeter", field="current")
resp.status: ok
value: 4 A
